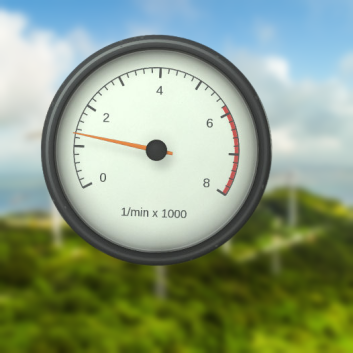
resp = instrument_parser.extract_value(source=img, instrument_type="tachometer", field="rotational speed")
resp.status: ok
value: 1300 rpm
